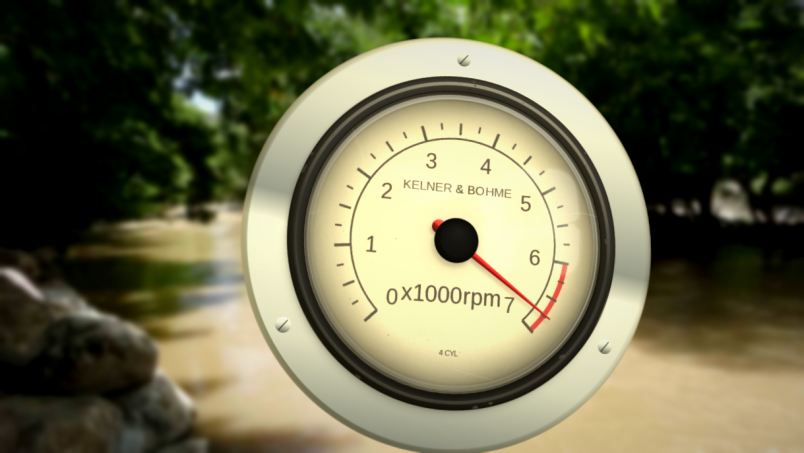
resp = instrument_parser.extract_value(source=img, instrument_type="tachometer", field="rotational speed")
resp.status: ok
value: 6750 rpm
